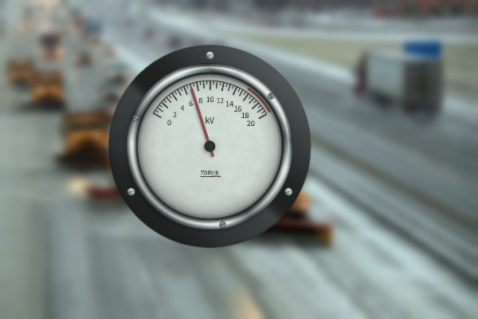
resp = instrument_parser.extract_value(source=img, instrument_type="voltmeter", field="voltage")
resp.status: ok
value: 7 kV
